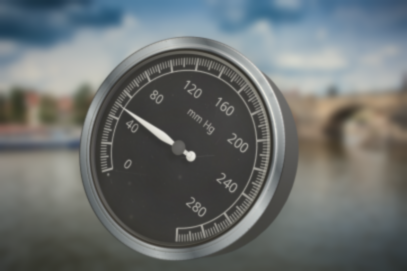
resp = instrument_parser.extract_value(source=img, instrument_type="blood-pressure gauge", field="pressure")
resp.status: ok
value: 50 mmHg
